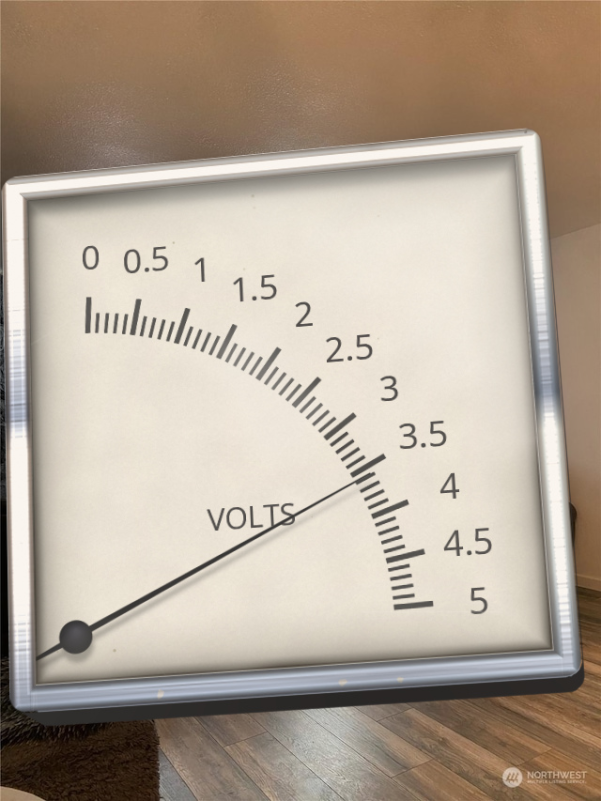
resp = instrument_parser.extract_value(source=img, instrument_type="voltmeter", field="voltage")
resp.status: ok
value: 3.6 V
